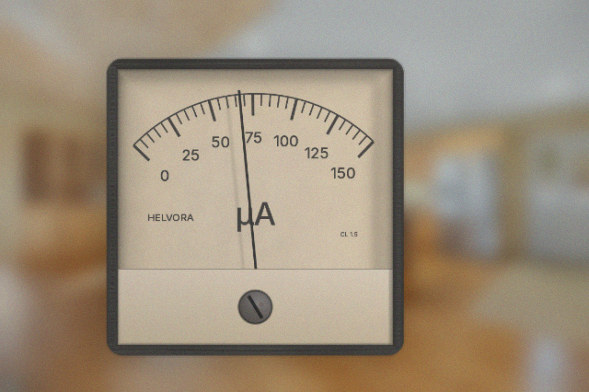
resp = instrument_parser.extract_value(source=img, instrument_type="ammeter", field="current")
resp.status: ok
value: 67.5 µA
